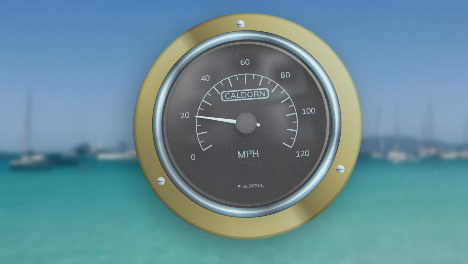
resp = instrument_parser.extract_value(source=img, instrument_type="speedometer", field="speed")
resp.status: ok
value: 20 mph
